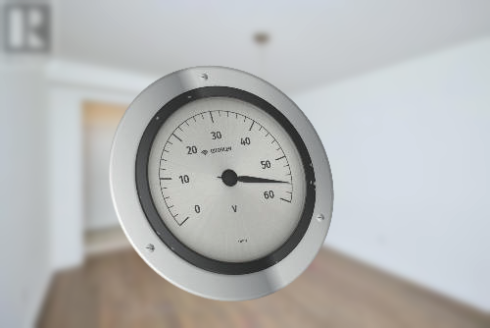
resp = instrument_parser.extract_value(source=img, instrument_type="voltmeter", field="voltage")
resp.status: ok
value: 56 V
